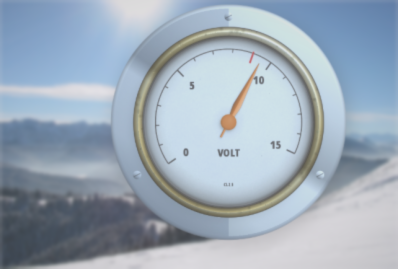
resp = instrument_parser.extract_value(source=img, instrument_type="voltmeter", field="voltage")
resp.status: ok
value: 9.5 V
